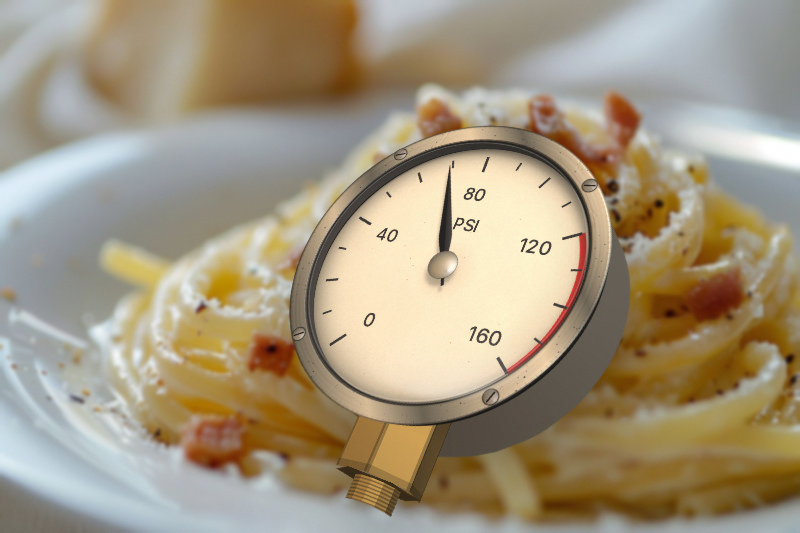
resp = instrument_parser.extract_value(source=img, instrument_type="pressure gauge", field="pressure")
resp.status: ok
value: 70 psi
